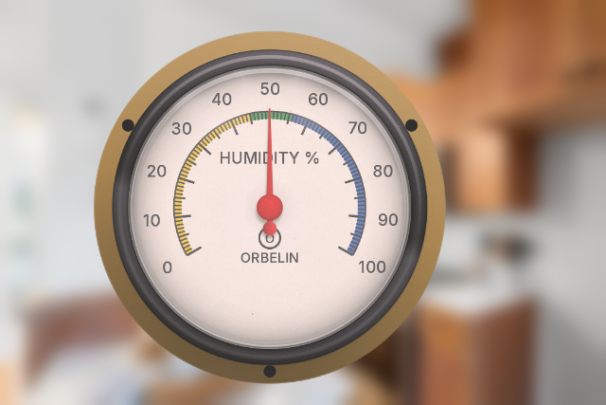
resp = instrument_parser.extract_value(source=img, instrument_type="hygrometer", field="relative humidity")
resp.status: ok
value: 50 %
